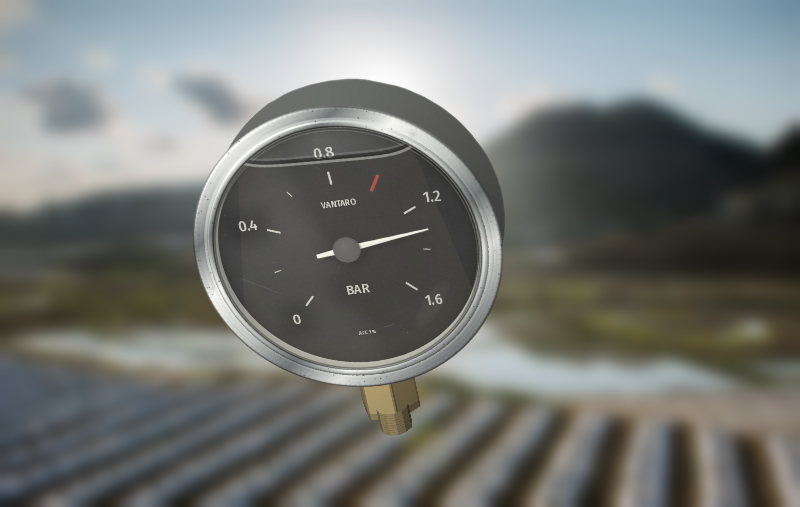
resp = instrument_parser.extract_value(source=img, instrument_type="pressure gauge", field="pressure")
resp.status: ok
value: 1.3 bar
